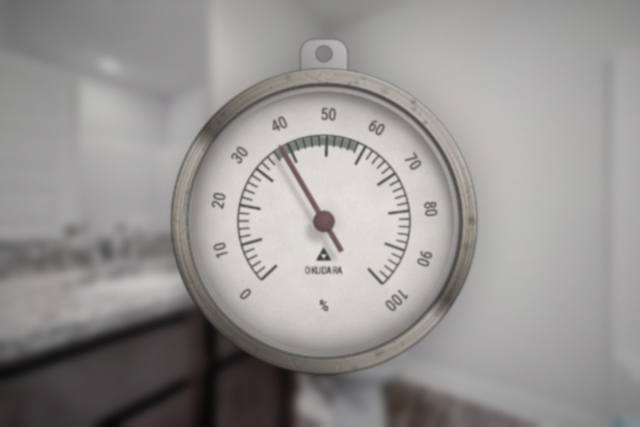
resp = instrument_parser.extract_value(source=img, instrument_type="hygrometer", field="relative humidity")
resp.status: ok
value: 38 %
